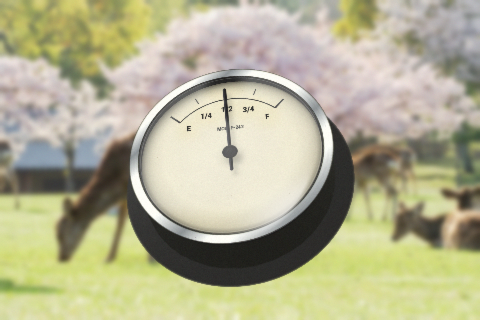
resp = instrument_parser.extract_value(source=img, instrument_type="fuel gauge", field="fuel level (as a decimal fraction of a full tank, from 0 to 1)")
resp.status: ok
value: 0.5
